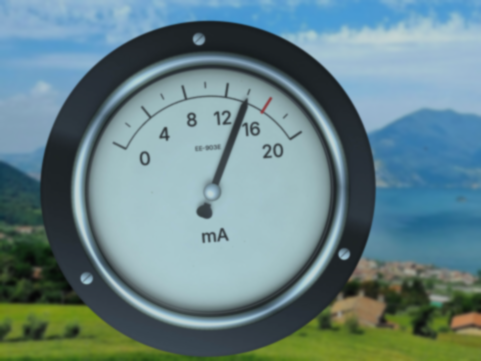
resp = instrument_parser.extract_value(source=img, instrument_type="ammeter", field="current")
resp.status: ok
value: 14 mA
